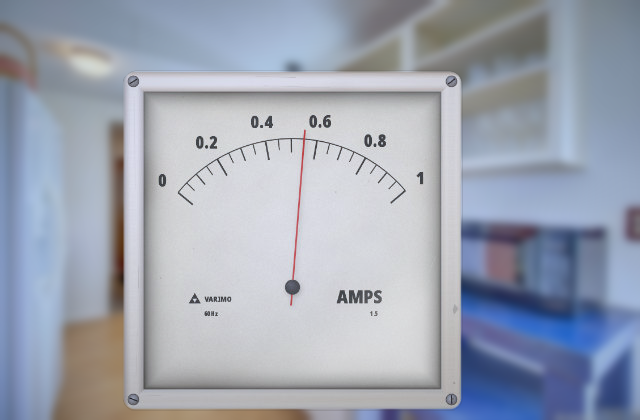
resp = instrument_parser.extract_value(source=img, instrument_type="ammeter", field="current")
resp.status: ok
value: 0.55 A
